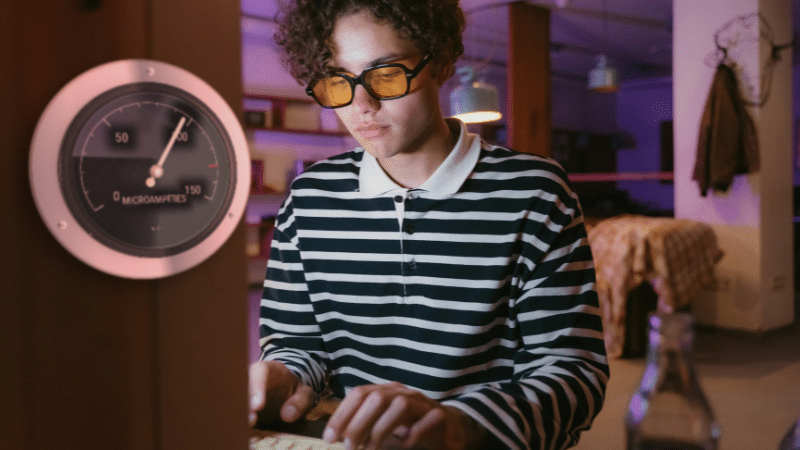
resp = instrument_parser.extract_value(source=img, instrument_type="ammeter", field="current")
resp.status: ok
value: 95 µA
